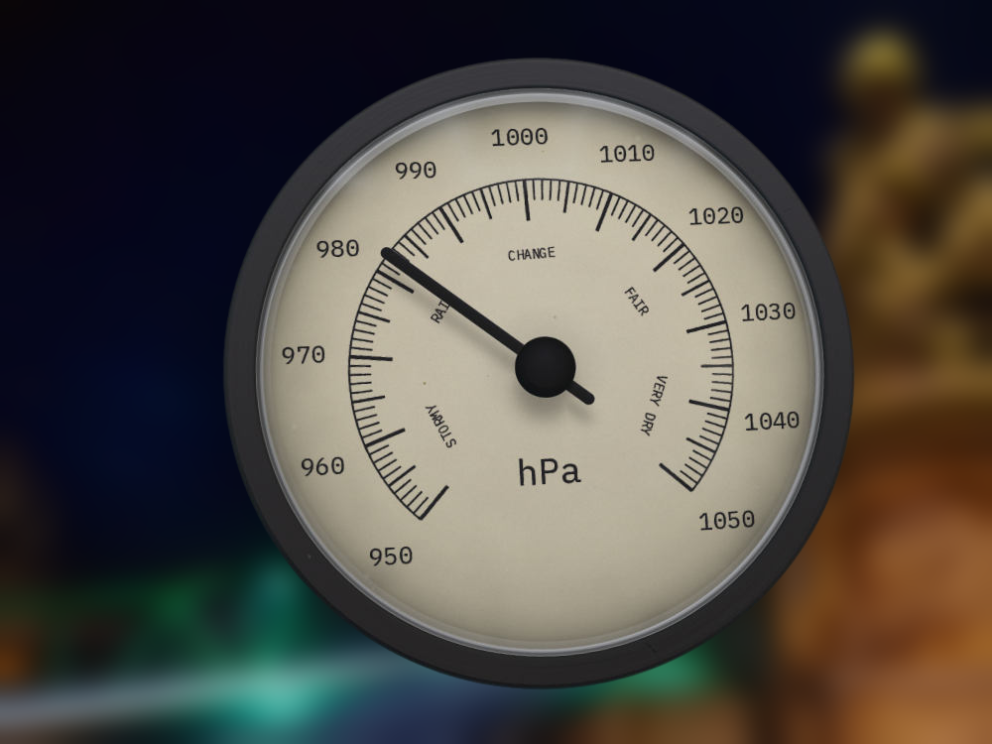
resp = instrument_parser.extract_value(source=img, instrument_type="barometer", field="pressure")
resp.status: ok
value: 982 hPa
